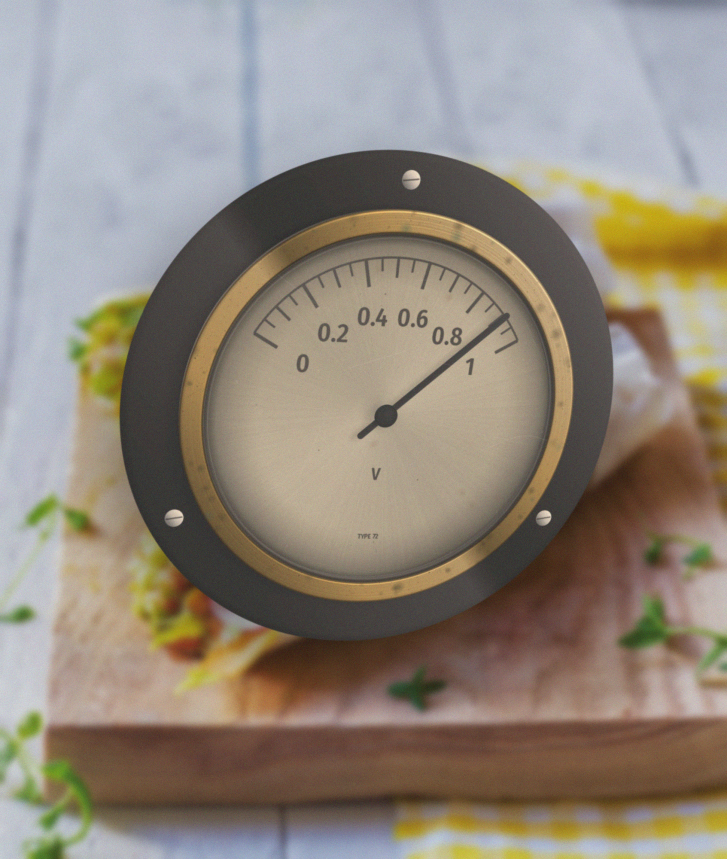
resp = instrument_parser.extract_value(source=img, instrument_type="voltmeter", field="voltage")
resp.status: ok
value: 0.9 V
